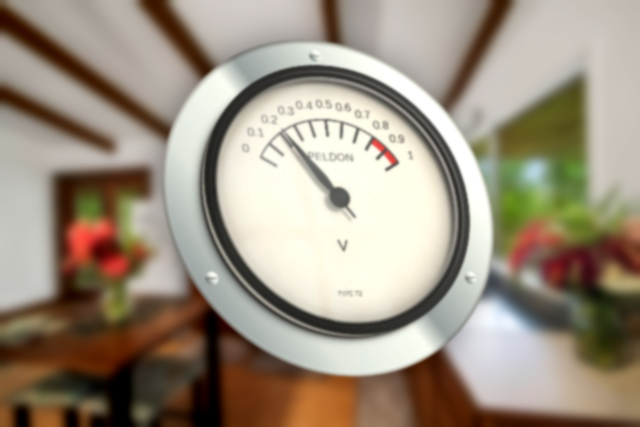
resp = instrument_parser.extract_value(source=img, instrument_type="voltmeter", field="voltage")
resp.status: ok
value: 0.2 V
